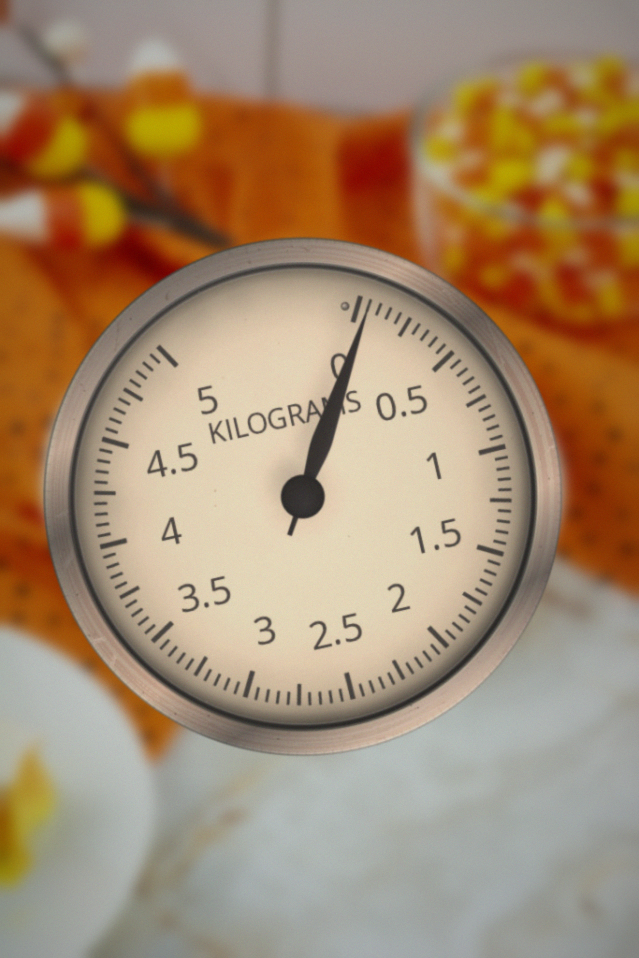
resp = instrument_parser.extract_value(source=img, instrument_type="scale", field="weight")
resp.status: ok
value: 0.05 kg
